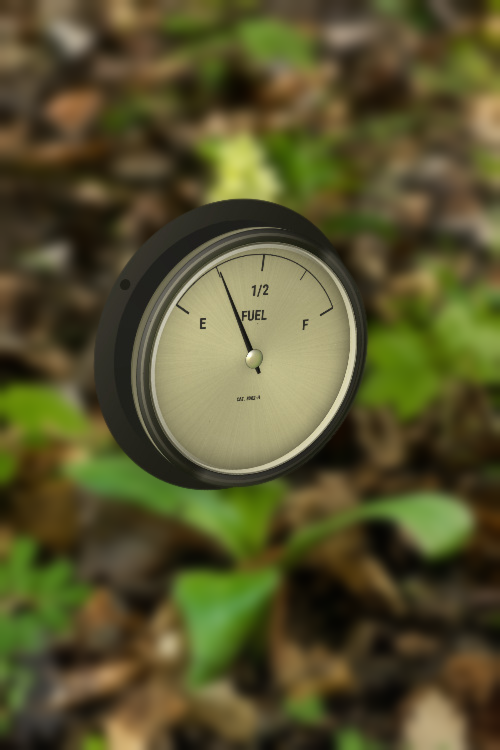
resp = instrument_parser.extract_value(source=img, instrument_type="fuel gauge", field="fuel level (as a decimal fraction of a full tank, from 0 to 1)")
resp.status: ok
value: 0.25
